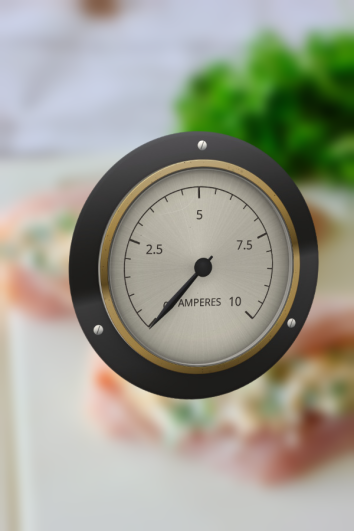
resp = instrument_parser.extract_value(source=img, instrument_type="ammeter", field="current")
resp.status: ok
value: 0 A
